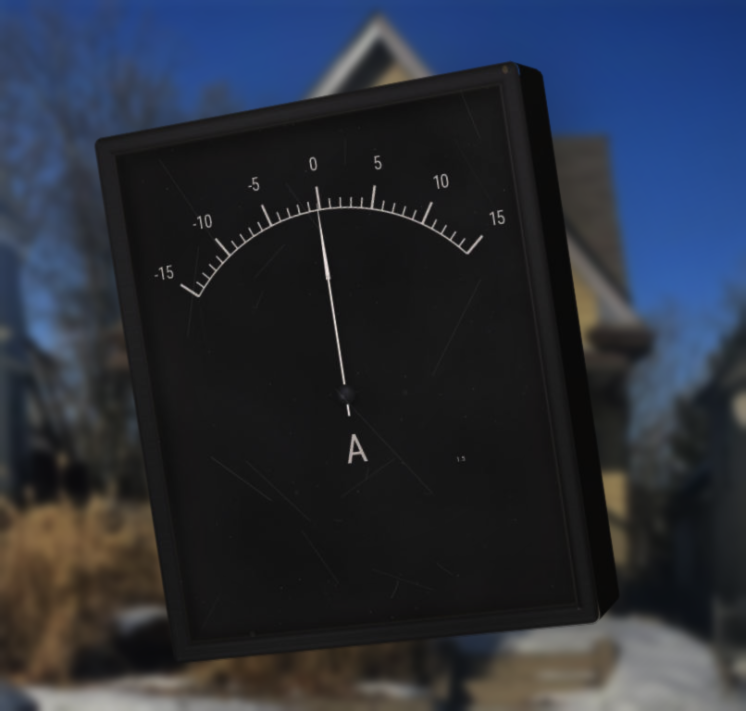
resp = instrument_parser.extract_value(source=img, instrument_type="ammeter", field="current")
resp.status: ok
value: 0 A
